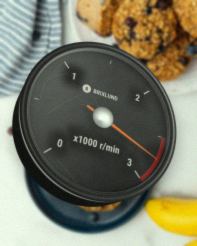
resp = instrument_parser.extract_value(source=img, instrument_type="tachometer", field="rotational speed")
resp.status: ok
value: 2750 rpm
